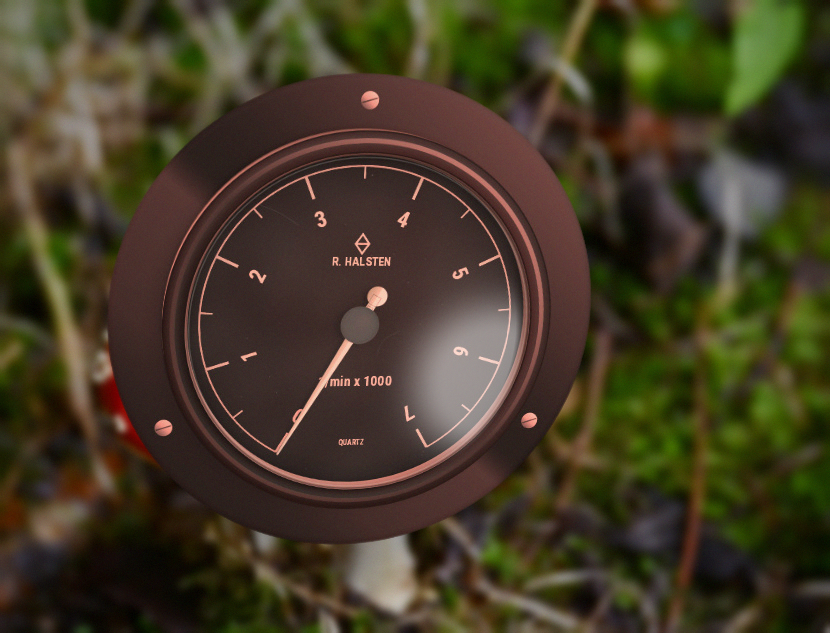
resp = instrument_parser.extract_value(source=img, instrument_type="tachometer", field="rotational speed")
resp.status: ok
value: 0 rpm
